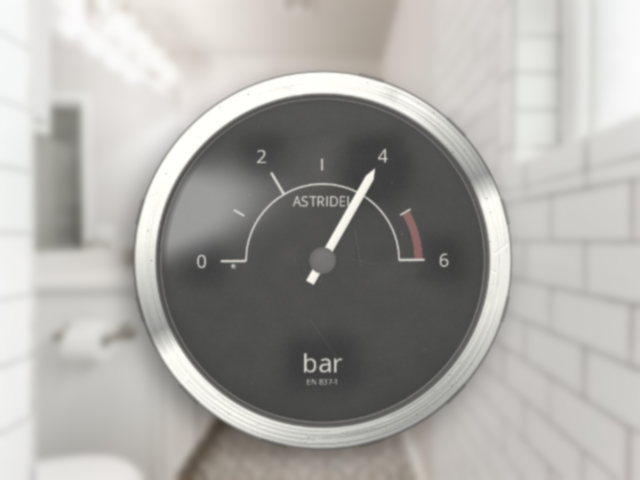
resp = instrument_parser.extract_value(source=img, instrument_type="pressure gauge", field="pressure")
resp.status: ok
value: 4 bar
